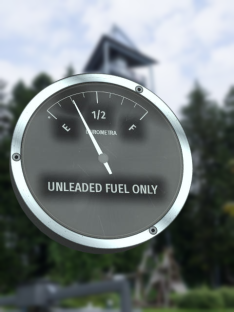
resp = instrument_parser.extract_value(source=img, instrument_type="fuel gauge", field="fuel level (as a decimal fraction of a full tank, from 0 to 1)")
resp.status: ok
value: 0.25
